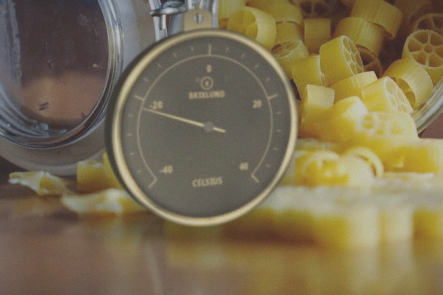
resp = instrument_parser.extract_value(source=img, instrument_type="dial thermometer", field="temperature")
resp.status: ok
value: -22 °C
